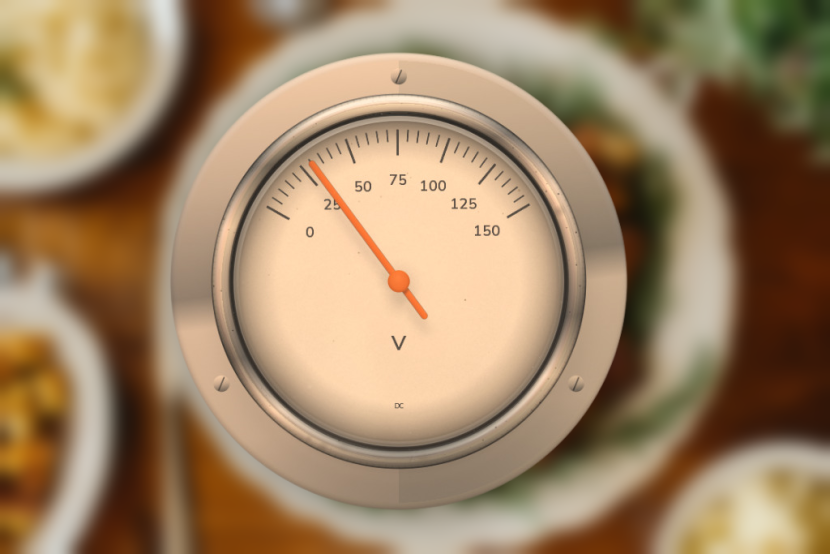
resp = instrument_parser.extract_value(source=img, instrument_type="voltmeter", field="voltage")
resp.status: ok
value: 30 V
